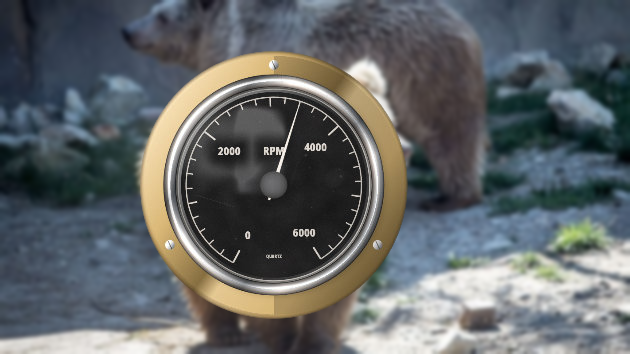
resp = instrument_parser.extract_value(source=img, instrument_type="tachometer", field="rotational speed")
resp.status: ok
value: 3400 rpm
